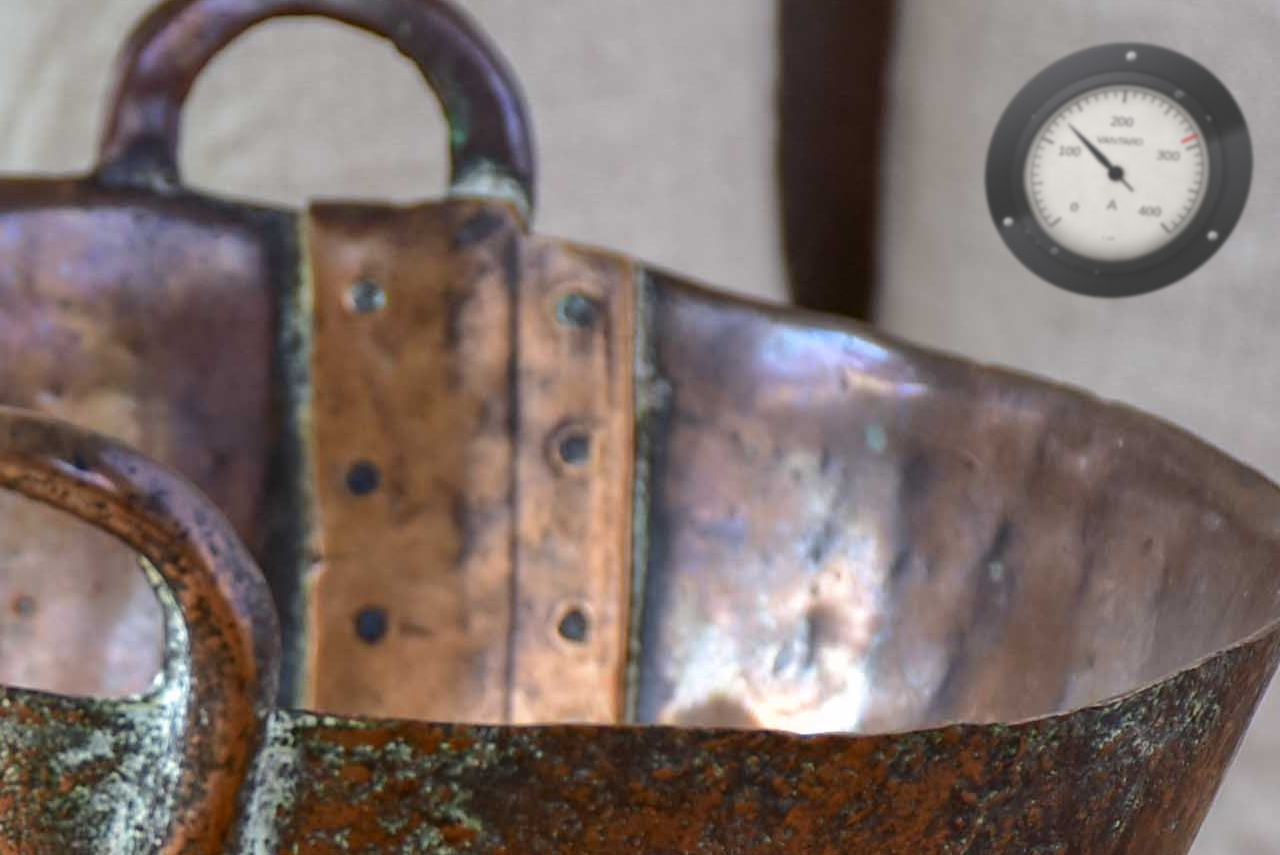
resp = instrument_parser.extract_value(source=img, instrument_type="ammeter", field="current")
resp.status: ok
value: 130 A
